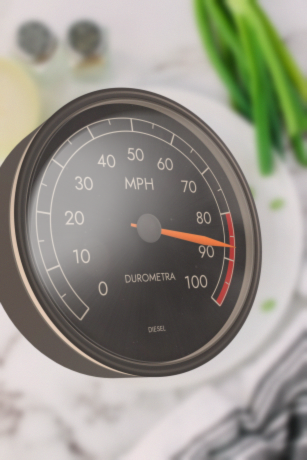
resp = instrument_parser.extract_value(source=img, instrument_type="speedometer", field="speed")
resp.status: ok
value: 87.5 mph
